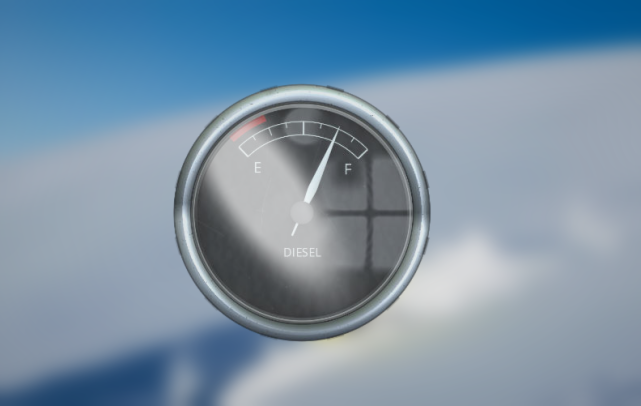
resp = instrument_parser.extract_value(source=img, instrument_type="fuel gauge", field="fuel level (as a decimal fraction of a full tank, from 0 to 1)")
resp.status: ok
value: 0.75
